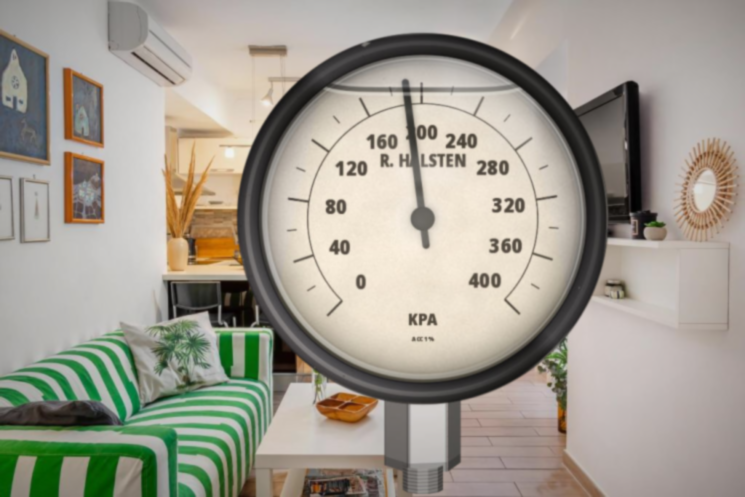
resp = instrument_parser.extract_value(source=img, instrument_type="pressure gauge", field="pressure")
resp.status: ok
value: 190 kPa
